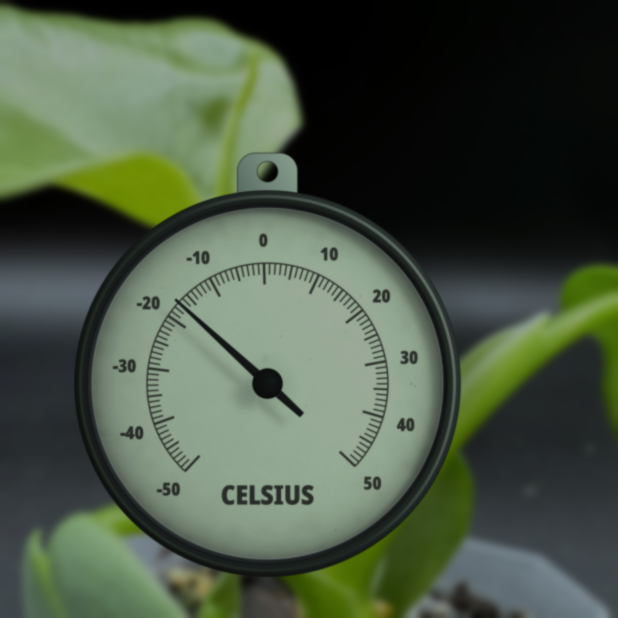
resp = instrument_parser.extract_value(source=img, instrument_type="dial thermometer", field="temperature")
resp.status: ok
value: -17 °C
